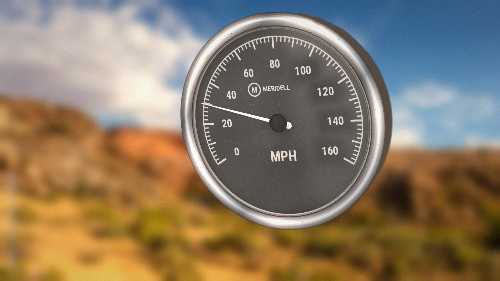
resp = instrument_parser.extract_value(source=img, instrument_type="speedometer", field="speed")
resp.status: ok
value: 30 mph
